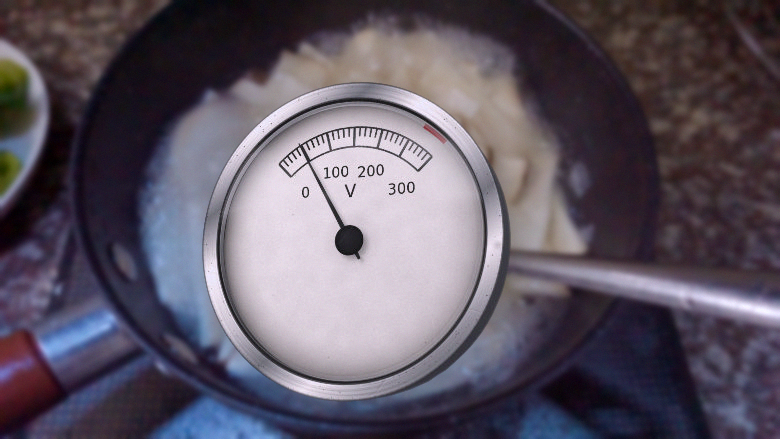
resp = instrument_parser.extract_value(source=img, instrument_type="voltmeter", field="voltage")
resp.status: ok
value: 50 V
